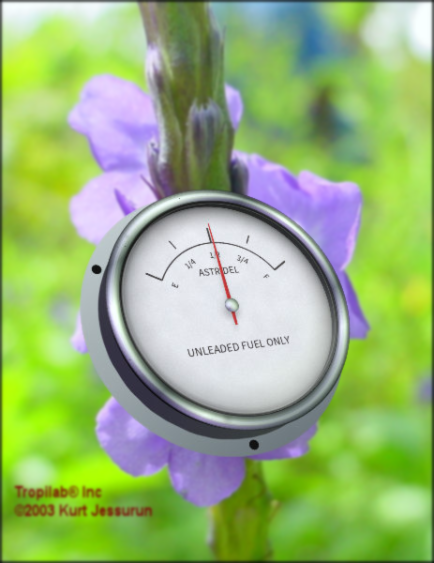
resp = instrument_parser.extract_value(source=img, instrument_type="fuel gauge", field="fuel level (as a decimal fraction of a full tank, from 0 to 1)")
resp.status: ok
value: 0.5
